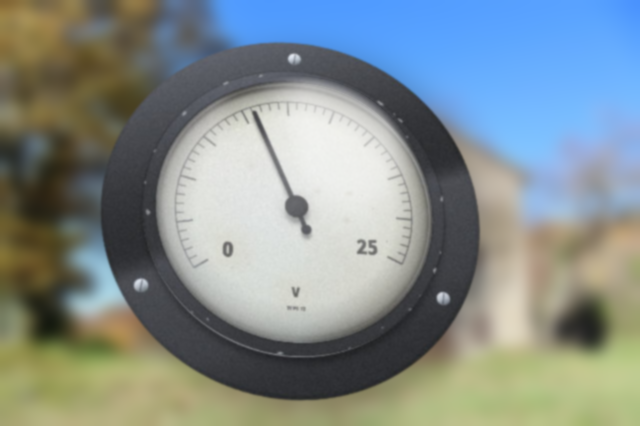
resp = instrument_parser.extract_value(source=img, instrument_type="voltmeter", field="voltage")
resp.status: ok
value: 10.5 V
